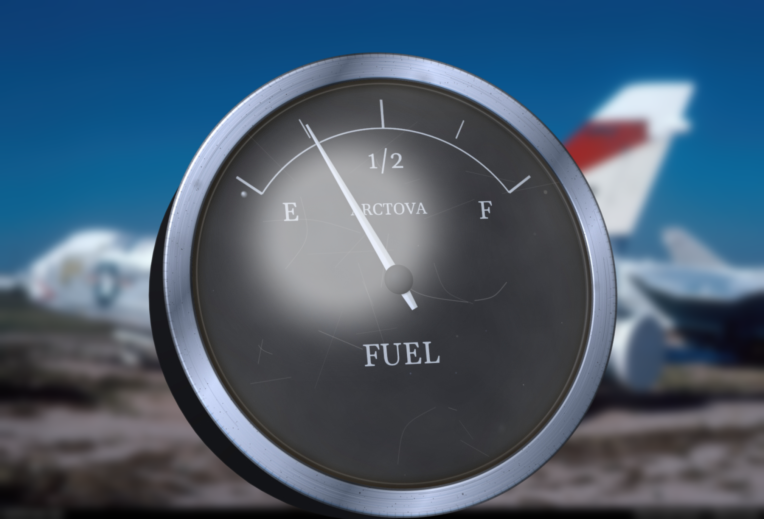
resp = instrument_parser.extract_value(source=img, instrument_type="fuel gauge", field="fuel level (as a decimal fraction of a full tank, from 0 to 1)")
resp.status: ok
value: 0.25
